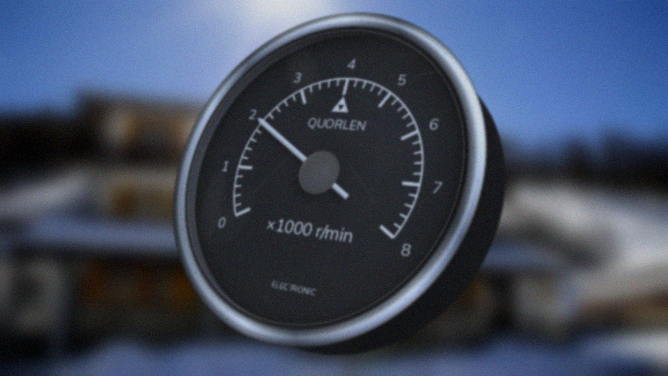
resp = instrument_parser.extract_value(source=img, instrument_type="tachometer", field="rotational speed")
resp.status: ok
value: 2000 rpm
